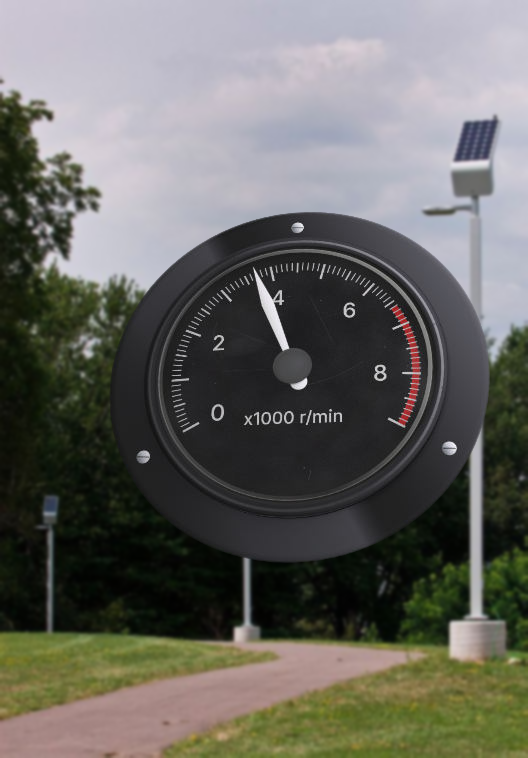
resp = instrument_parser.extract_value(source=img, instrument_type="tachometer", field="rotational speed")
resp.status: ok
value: 3700 rpm
